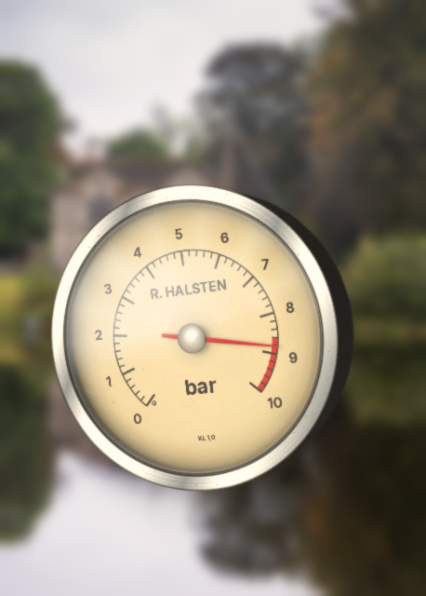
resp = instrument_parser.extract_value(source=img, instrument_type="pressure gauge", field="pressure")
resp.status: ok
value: 8.8 bar
